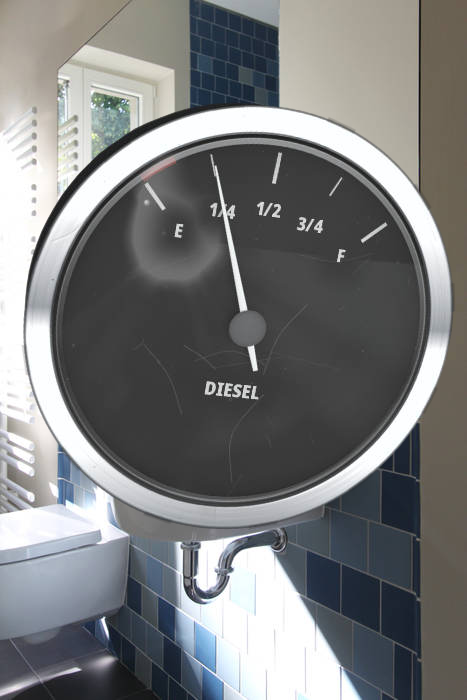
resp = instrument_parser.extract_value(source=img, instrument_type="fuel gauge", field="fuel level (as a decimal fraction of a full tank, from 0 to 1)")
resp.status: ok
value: 0.25
